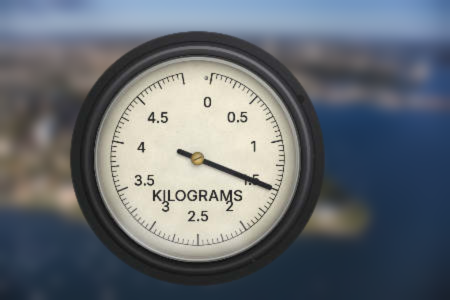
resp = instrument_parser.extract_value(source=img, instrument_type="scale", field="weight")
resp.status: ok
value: 1.5 kg
